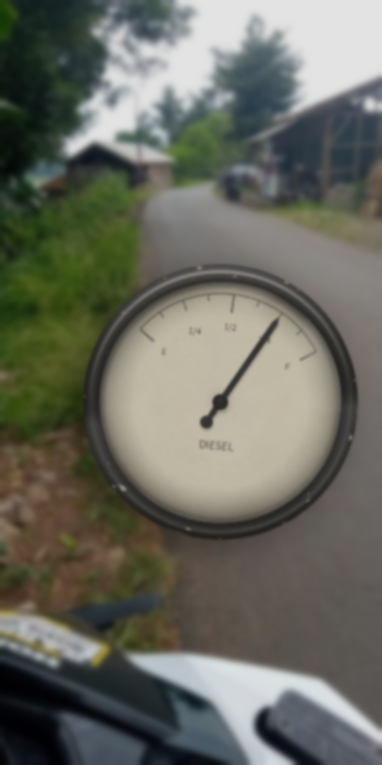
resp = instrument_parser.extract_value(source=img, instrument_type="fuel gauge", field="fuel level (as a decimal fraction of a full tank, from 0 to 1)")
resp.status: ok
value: 0.75
